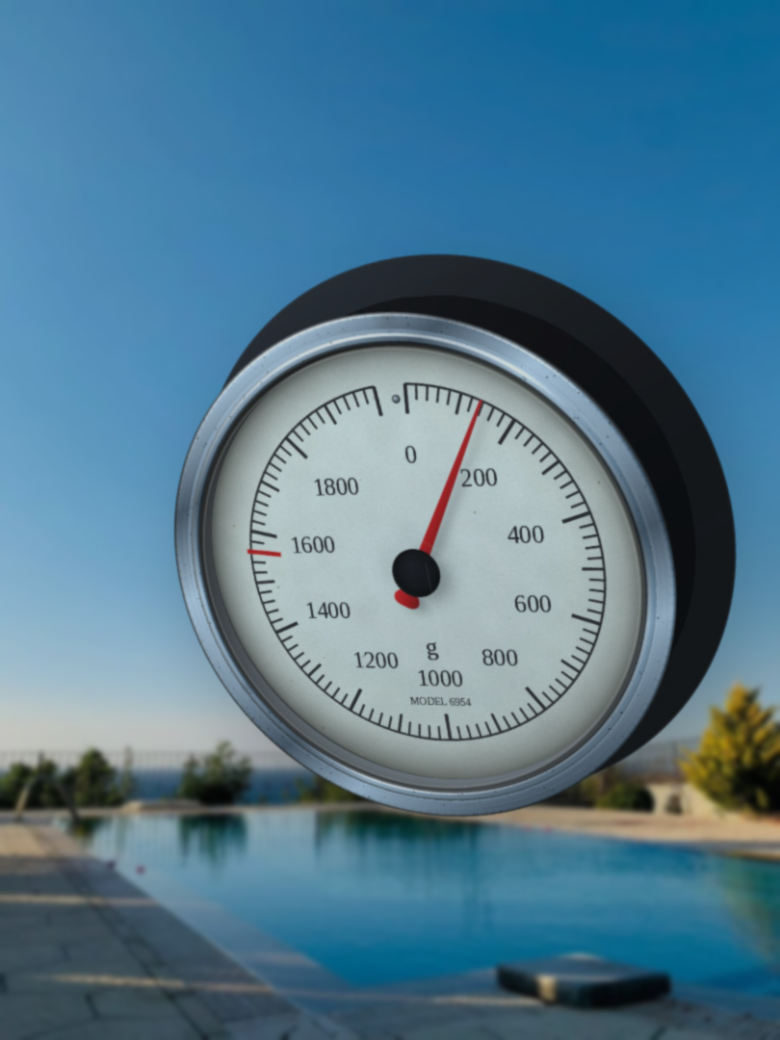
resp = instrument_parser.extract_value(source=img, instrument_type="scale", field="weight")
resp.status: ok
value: 140 g
